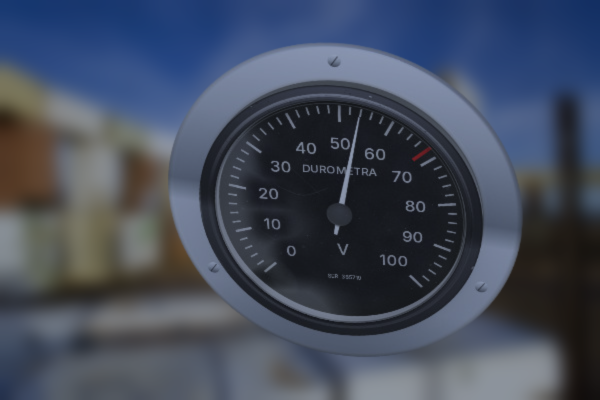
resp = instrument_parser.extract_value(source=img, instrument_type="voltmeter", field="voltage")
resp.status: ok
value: 54 V
